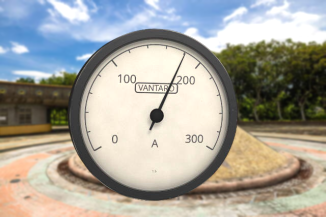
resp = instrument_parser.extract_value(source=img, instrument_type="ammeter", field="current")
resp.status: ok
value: 180 A
